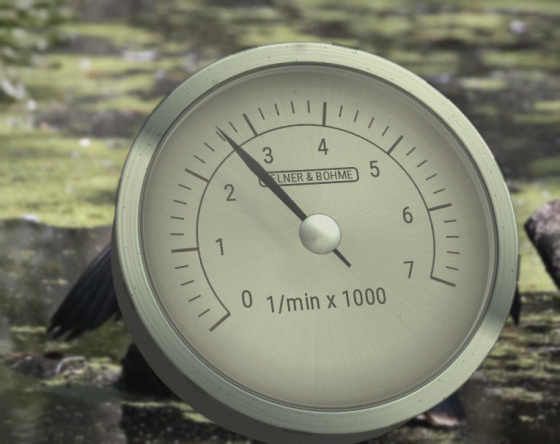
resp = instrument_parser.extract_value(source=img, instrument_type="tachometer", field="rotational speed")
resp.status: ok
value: 2600 rpm
